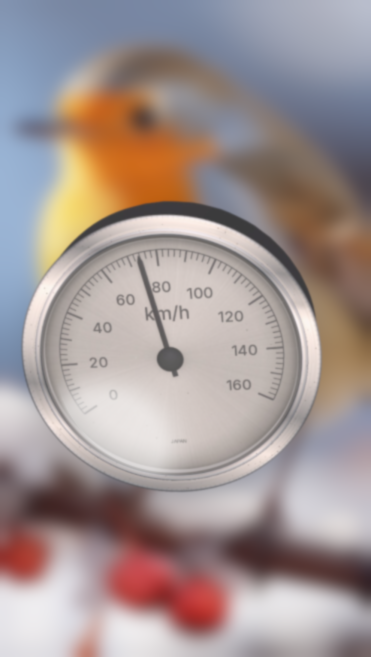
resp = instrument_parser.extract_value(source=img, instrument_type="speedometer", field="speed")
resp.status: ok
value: 74 km/h
